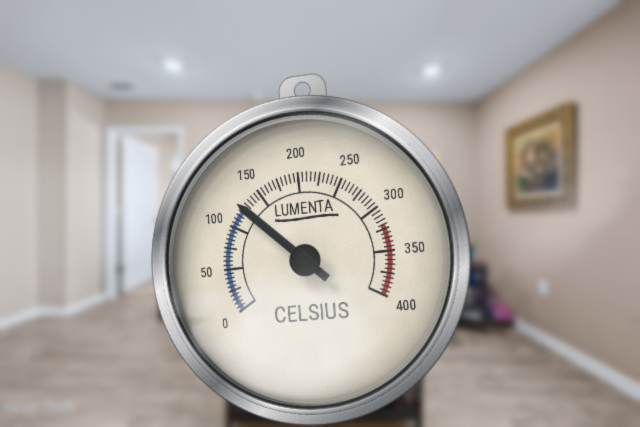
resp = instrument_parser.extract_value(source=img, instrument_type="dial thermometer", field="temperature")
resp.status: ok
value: 125 °C
